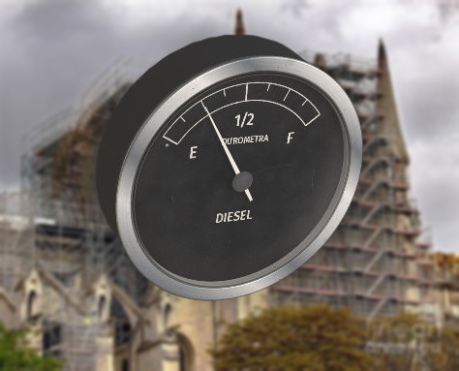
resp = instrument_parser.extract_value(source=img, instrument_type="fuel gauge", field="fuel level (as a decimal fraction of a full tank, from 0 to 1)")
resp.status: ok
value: 0.25
